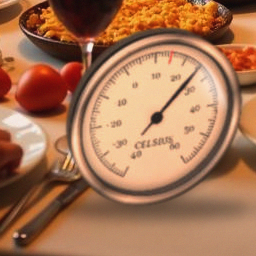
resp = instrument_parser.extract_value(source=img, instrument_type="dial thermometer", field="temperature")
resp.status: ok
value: 25 °C
